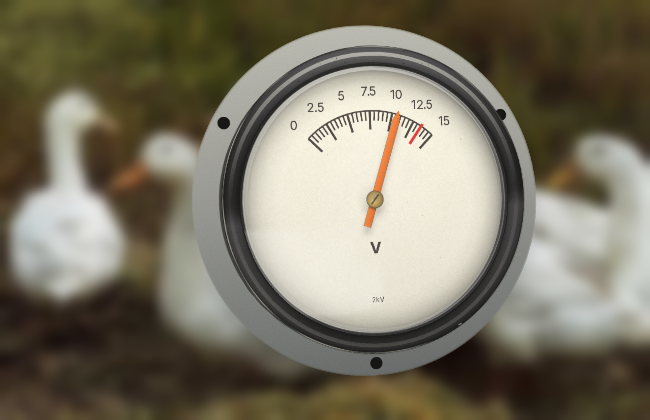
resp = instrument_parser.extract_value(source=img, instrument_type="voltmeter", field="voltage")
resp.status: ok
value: 10.5 V
